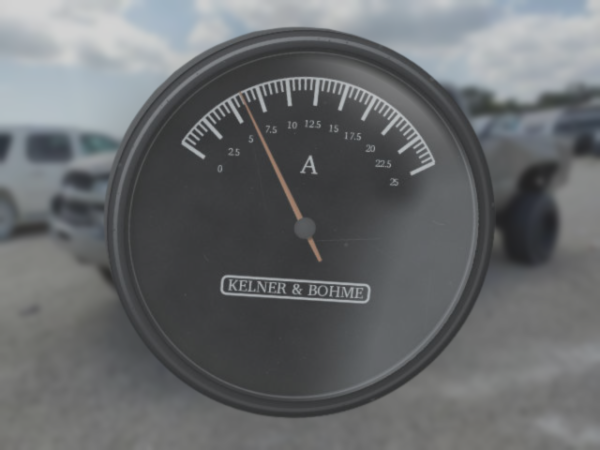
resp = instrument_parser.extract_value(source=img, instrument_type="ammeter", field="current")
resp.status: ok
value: 6 A
